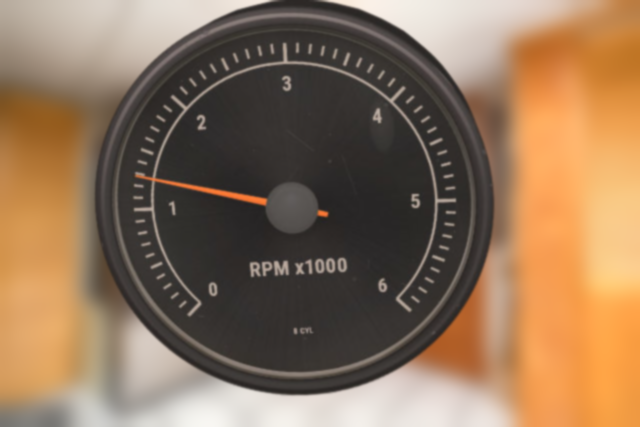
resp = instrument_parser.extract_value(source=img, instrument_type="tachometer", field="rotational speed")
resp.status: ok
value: 1300 rpm
